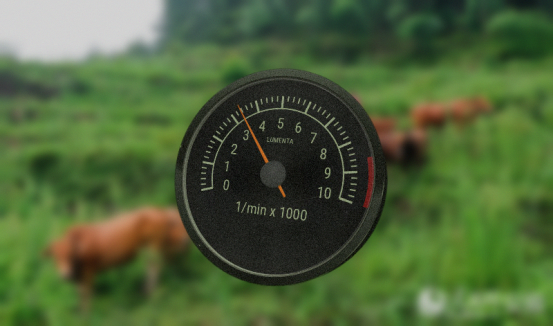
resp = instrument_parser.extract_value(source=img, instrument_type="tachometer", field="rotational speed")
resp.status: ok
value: 3400 rpm
